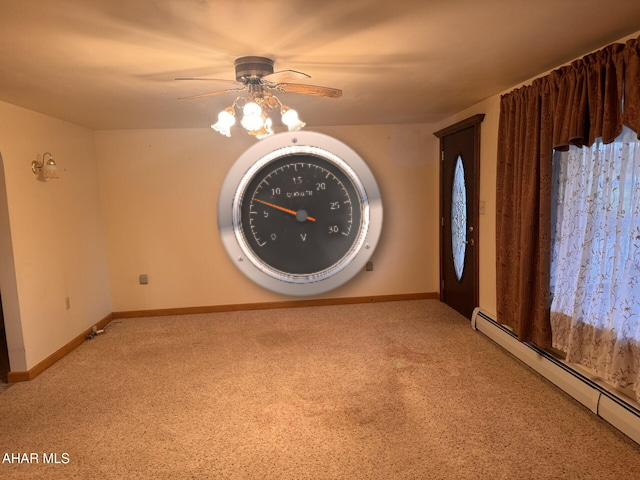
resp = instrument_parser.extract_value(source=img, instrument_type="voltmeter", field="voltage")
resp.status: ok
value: 7 V
